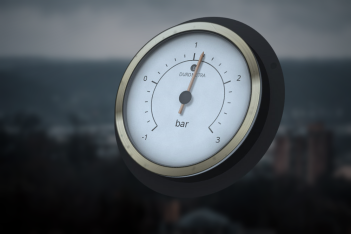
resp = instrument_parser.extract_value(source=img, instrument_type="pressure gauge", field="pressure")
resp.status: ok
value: 1.2 bar
